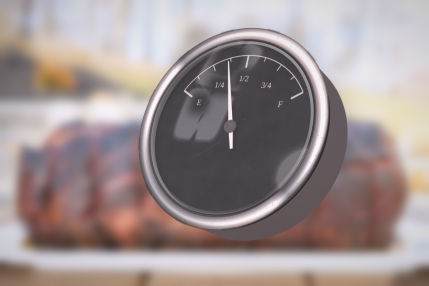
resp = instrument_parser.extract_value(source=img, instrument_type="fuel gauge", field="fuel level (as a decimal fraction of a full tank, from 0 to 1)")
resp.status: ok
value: 0.375
